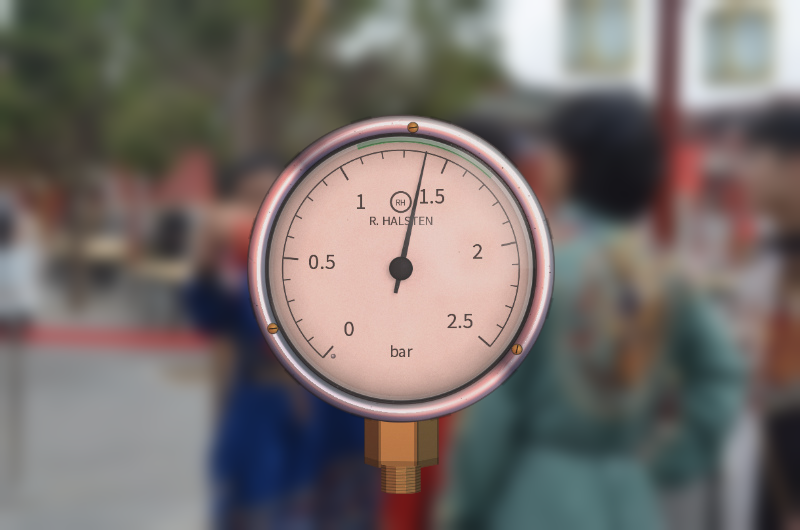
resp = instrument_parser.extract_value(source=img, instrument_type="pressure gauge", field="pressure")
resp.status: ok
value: 1.4 bar
